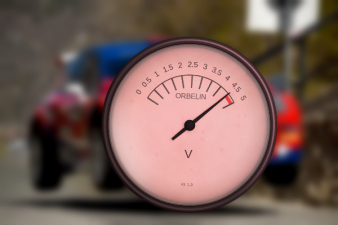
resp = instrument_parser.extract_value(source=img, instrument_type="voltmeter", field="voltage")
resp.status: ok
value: 4.5 V
